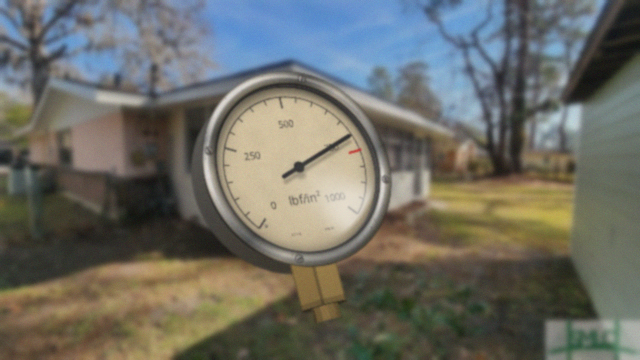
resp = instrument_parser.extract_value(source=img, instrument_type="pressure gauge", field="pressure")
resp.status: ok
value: 750 psi
